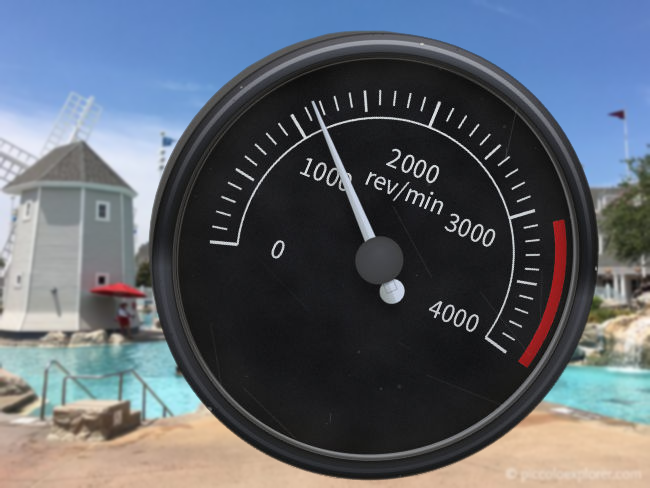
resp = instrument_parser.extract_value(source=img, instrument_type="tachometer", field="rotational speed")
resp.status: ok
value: 1150 rpm
